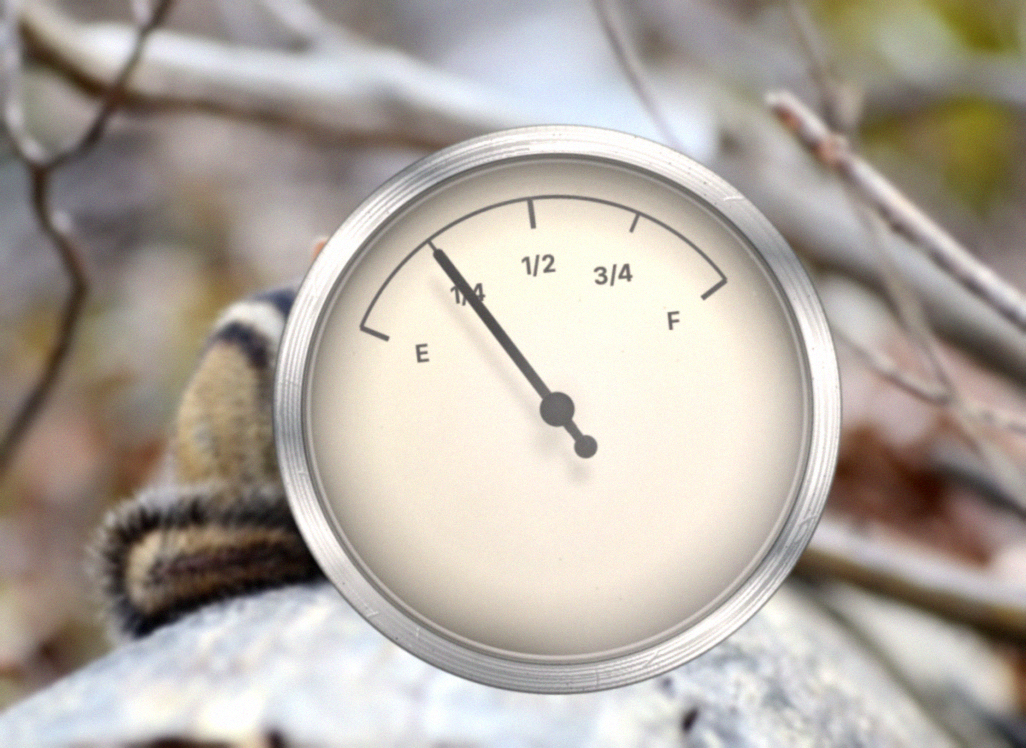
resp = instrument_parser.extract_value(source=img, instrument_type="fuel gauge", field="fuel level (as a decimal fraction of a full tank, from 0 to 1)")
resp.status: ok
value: 0.25
